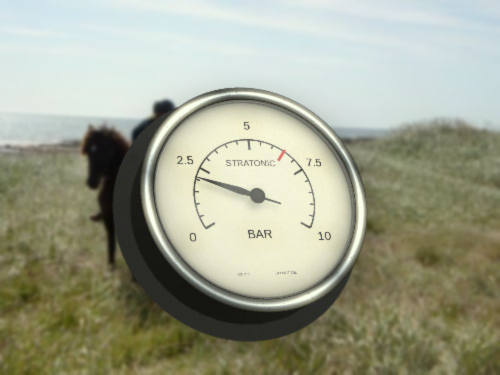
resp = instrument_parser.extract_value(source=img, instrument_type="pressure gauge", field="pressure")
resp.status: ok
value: 2 bar
